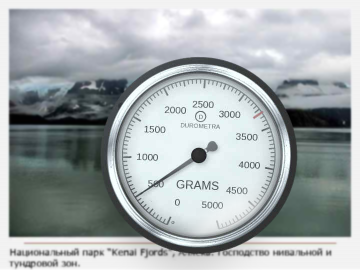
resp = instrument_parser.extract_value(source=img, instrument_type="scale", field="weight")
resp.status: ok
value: 500 g
